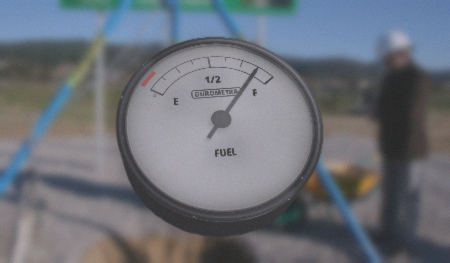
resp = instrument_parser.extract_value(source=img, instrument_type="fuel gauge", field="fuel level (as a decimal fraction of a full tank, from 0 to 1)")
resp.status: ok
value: 0.875
